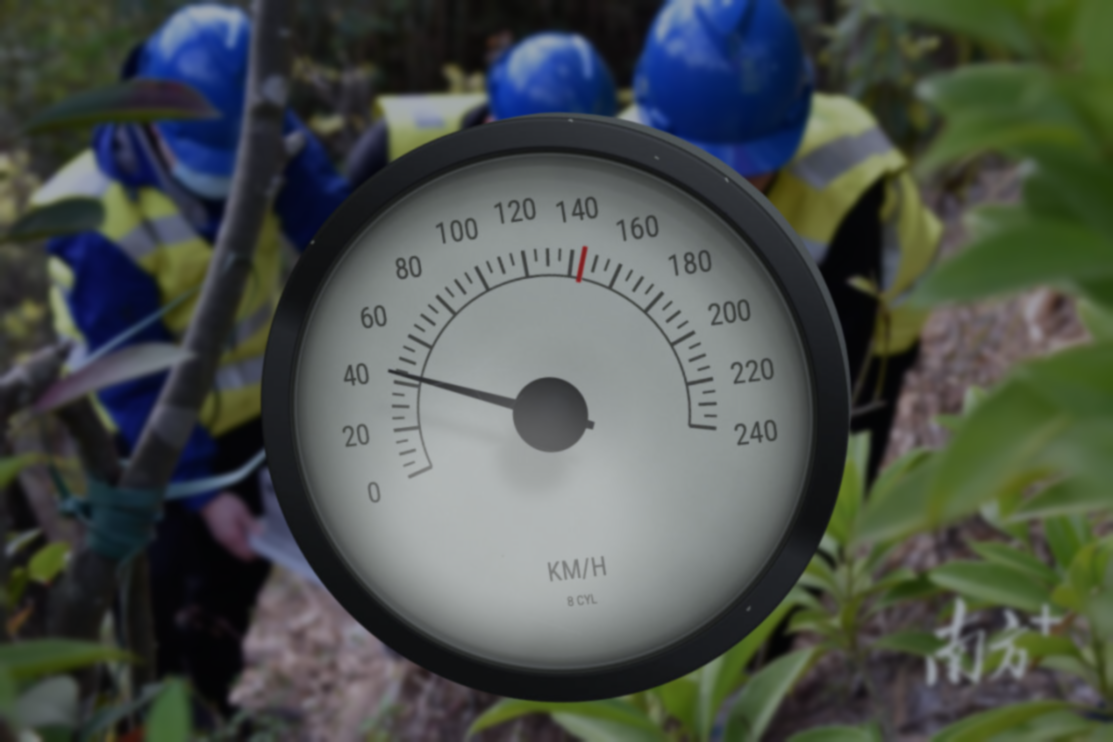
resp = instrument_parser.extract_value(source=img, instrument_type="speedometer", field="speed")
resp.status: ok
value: 45 km/h
